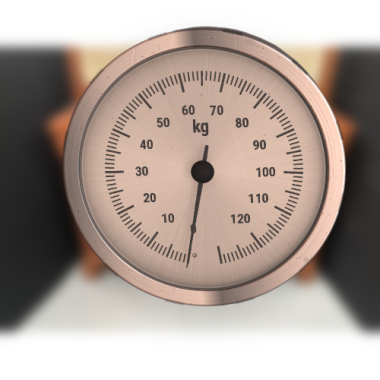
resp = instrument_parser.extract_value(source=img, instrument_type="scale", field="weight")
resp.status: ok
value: 0 kg
